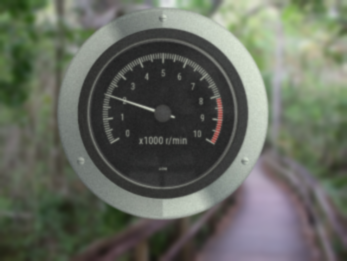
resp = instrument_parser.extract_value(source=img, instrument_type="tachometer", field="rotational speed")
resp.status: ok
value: 2000 rpm
